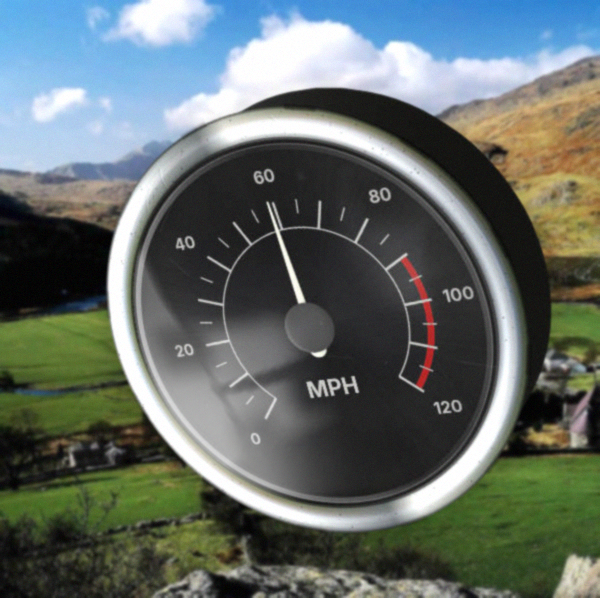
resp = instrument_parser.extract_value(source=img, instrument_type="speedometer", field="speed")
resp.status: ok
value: 60 mph
